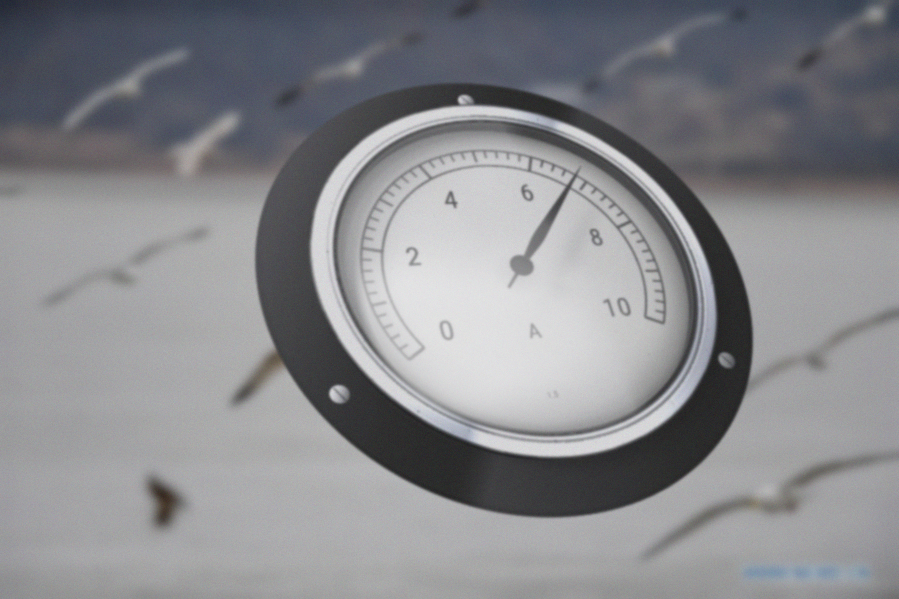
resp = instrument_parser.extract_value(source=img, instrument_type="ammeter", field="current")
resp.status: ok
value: 6.8 A
